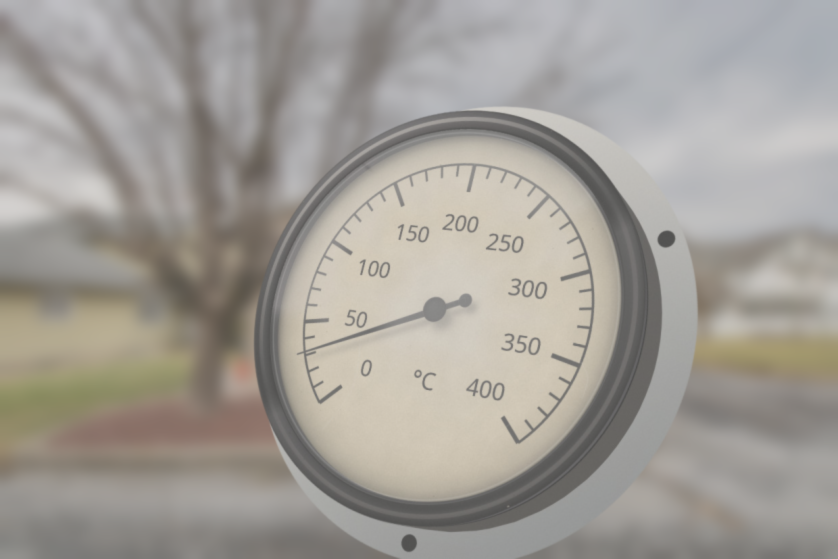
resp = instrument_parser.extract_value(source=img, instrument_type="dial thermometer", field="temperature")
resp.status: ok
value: 30 °C
